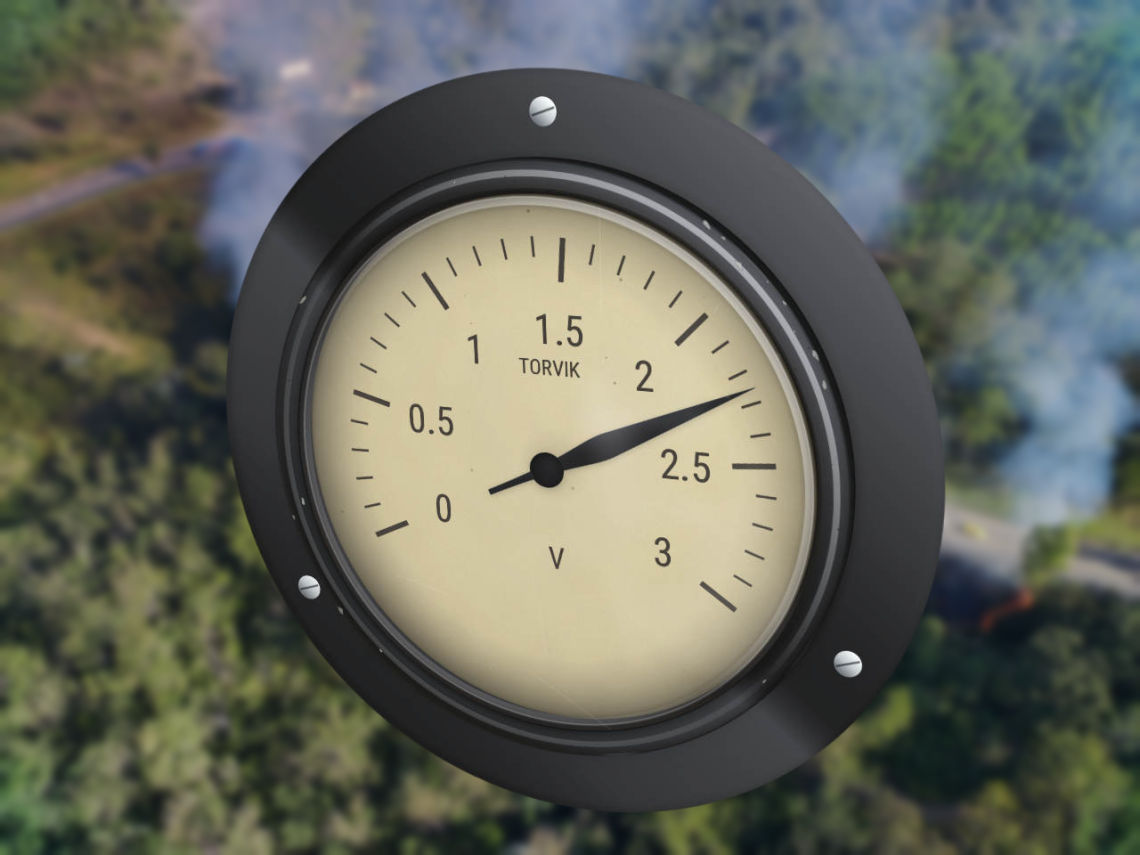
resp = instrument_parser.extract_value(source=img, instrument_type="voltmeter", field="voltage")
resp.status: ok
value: 2.25 V
